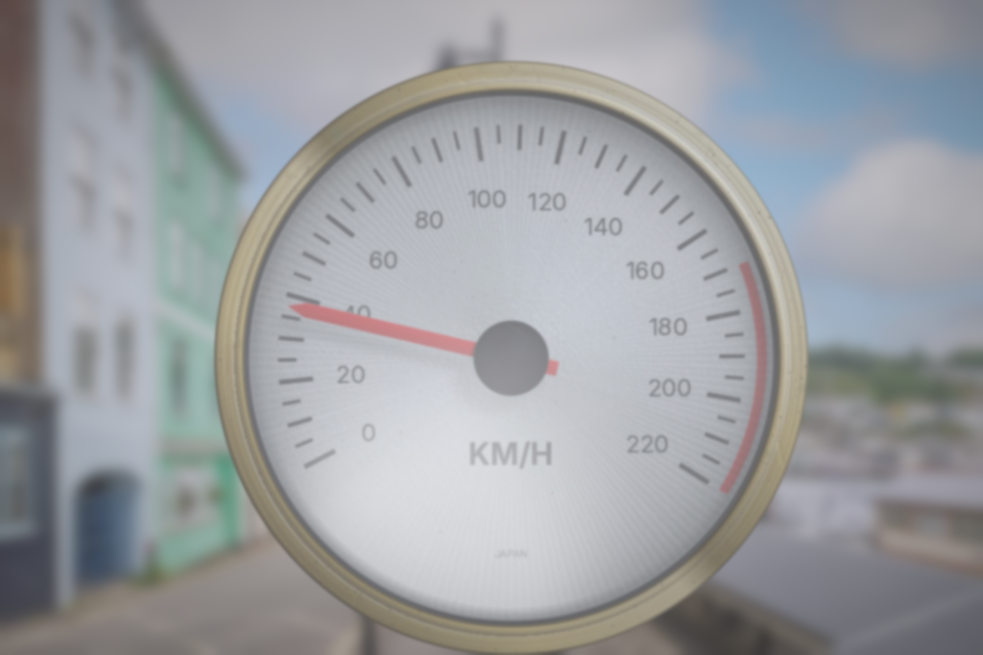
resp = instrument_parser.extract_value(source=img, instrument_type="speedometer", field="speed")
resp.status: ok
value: 37.5 km/h
